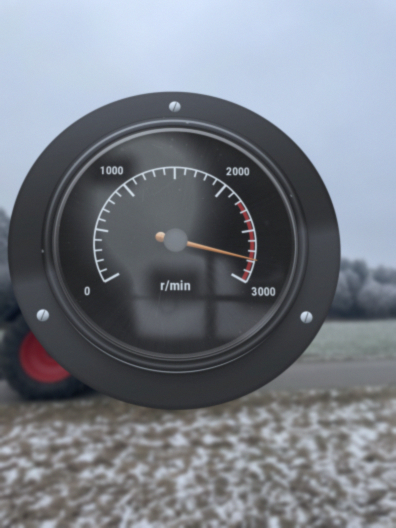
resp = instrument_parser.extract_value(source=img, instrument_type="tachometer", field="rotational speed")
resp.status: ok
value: 2800 rpm
